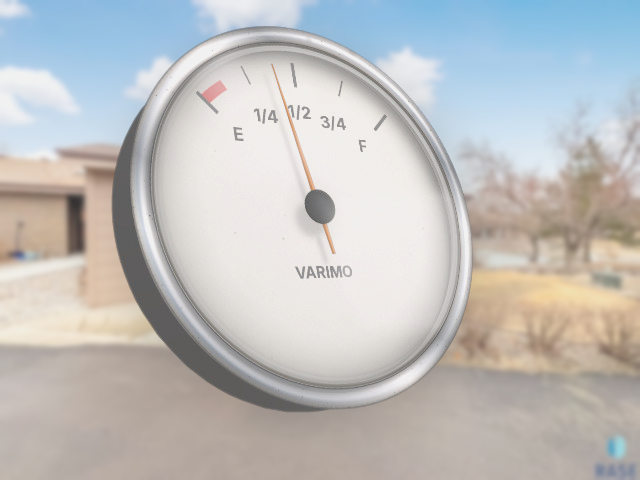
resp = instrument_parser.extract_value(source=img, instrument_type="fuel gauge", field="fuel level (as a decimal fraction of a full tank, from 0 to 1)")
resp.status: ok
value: 0.375
